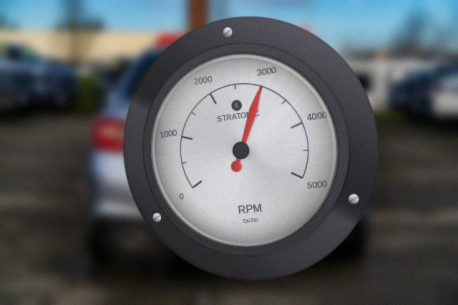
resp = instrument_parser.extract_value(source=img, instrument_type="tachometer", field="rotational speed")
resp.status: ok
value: 3000 rpm
